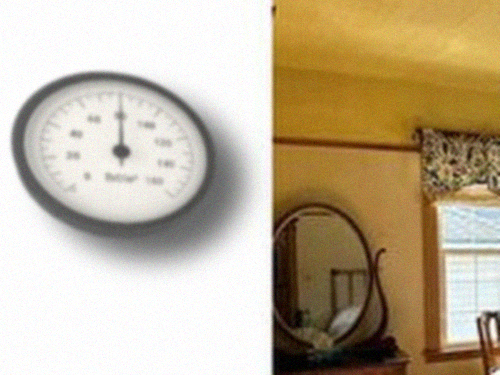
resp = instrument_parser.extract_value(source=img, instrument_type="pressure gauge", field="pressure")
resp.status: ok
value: 80 psi
